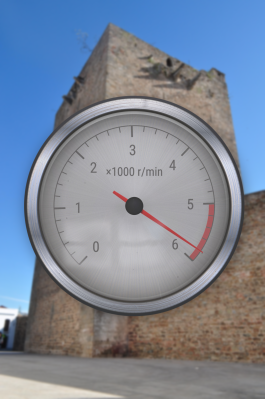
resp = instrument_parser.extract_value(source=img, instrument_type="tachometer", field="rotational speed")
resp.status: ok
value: 5800 rpm
